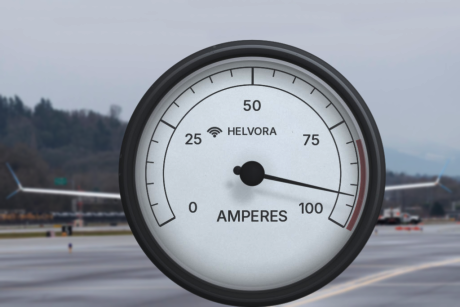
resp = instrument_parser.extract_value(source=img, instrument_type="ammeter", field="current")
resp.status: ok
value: 92.5 A
